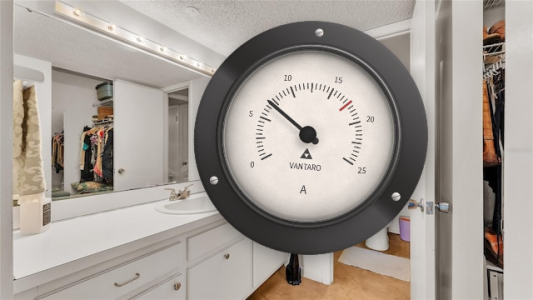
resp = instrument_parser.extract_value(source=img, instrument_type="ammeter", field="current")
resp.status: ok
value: 7 A
